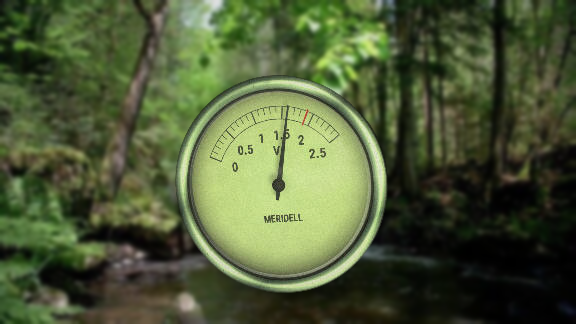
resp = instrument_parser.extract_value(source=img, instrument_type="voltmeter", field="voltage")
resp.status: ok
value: 1.6 V
